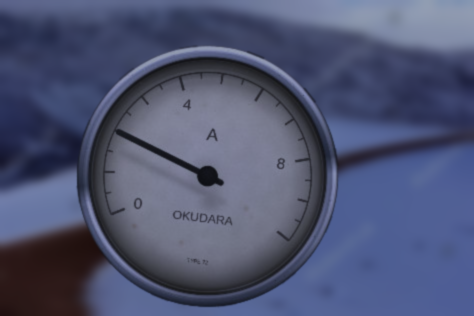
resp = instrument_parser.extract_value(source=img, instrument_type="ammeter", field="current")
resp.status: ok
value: 2 A
